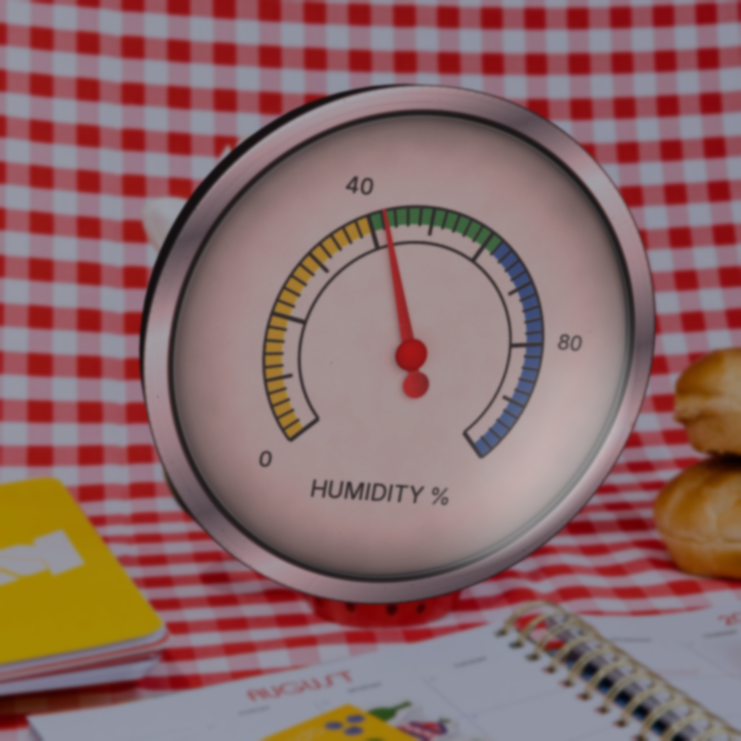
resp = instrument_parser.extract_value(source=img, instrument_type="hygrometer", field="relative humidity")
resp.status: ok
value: 42 %
